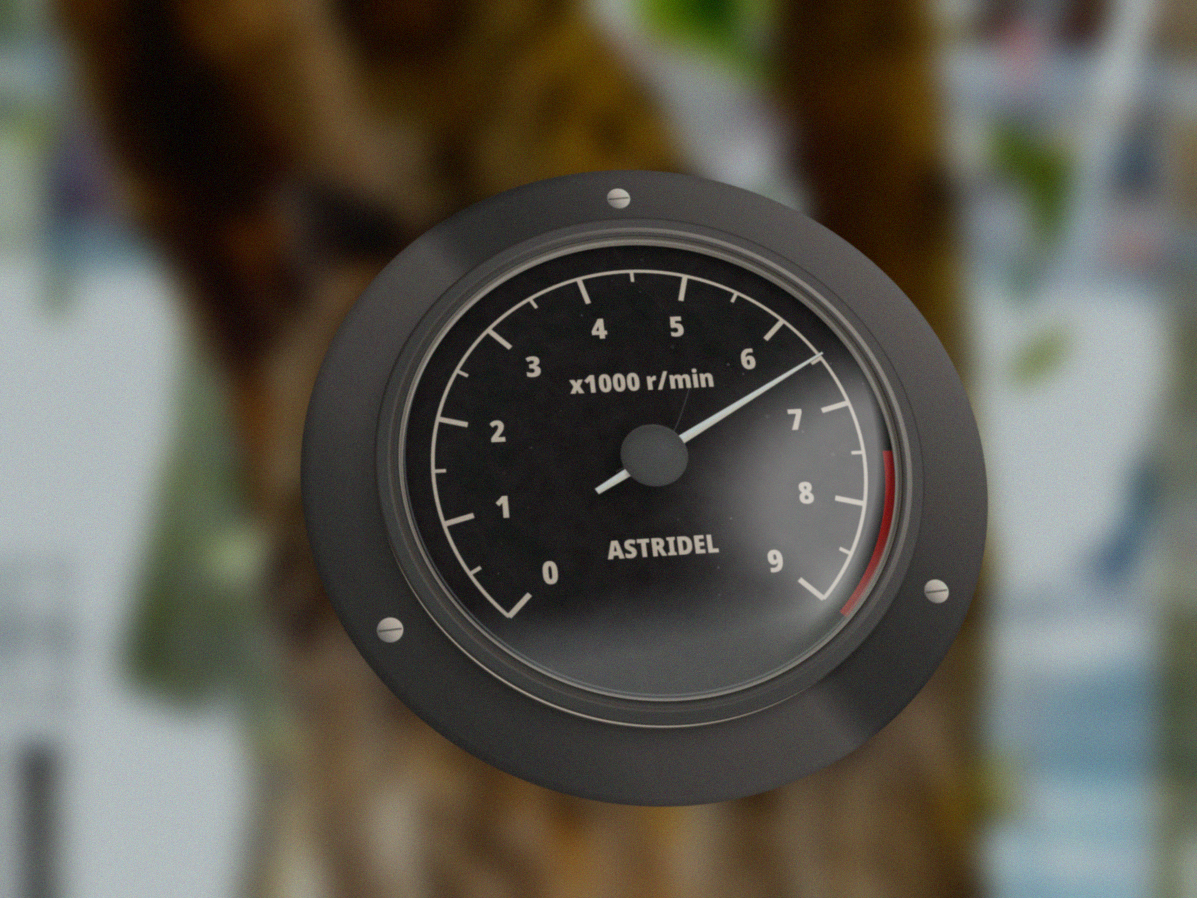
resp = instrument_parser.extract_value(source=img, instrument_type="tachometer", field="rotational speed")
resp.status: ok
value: 6500 rpm
